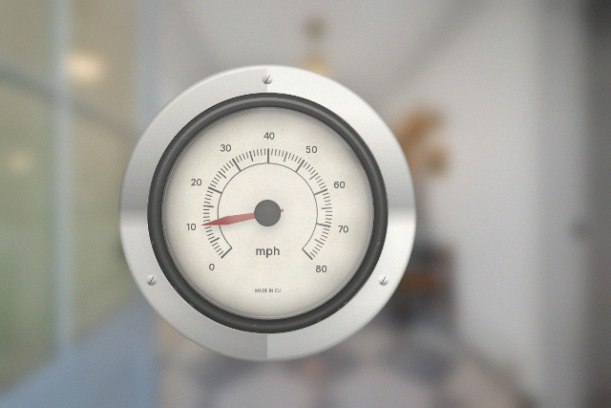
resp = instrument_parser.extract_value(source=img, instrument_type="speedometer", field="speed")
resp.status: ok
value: 10 mph
